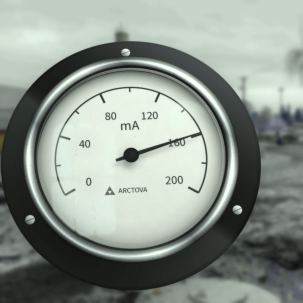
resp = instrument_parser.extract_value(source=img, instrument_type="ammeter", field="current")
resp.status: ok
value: 160 mA
